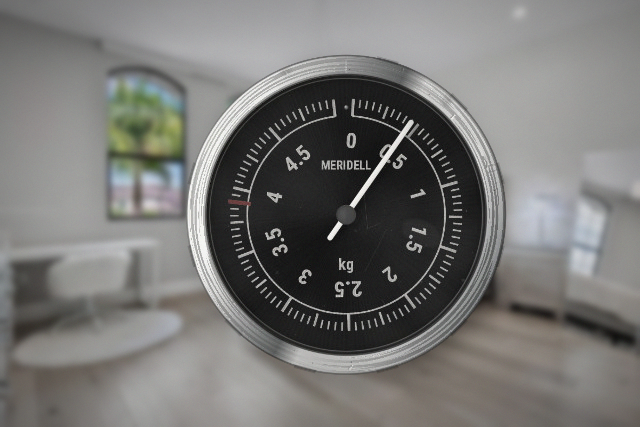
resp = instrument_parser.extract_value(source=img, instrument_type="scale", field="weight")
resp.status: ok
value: 0.45 kg
